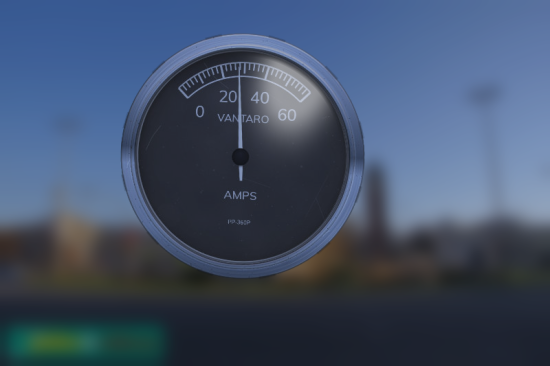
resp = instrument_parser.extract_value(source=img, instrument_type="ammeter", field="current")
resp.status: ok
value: 28 A
